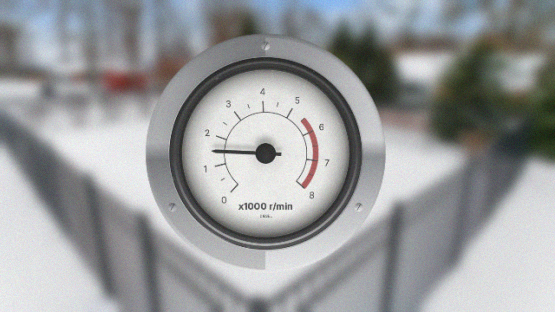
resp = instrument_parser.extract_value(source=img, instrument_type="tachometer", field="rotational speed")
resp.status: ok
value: 1500 rpm
